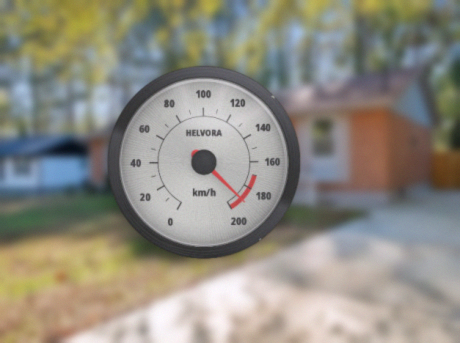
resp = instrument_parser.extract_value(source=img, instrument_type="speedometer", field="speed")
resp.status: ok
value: 190 km/h
